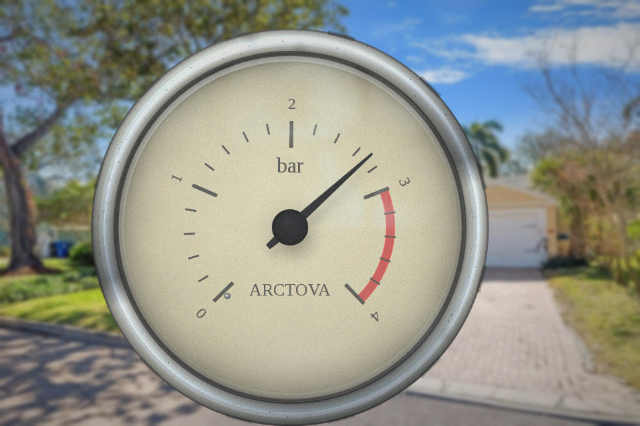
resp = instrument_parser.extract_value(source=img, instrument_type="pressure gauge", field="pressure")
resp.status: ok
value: 2.7 bar
